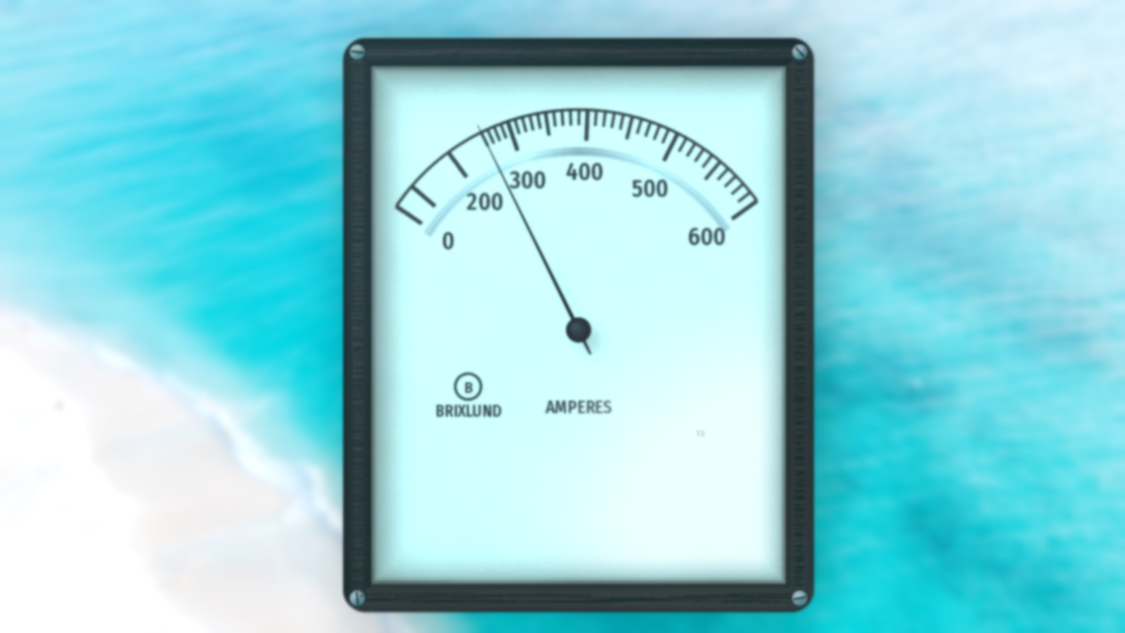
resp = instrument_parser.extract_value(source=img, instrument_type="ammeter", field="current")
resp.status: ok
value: 260 A
